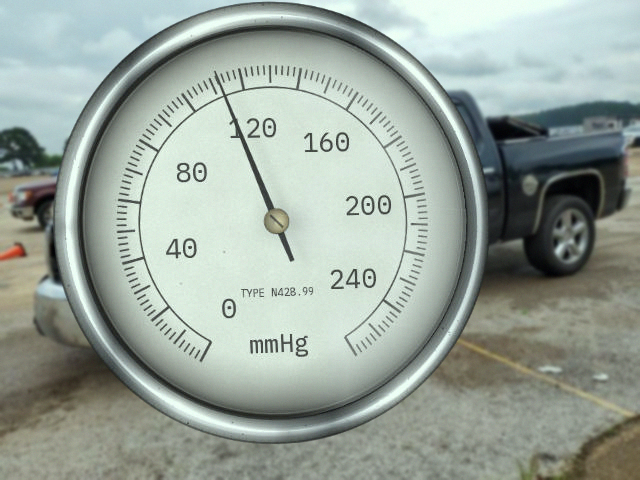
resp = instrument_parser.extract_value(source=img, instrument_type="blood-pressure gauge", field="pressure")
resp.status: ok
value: 112 mmHg
